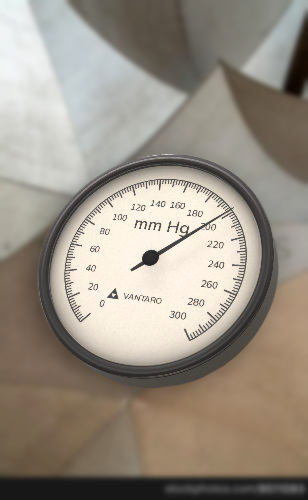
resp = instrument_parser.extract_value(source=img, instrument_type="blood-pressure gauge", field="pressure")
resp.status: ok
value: 200 mmHg
